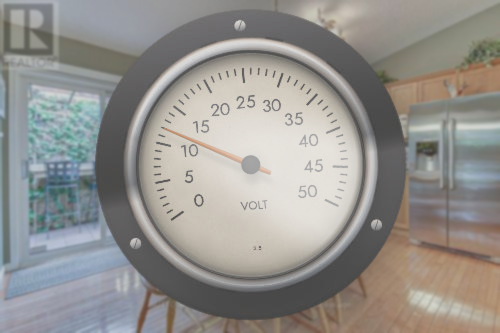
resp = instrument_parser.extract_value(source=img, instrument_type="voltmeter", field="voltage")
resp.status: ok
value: 12 V
